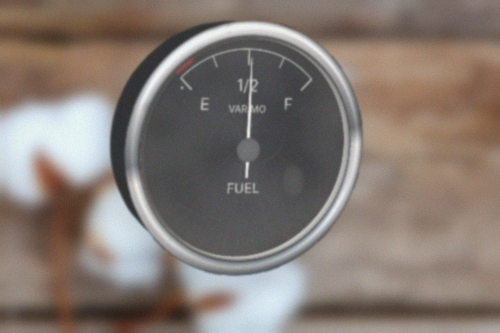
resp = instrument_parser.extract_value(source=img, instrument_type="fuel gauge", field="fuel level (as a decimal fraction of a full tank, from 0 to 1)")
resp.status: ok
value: 0.5
